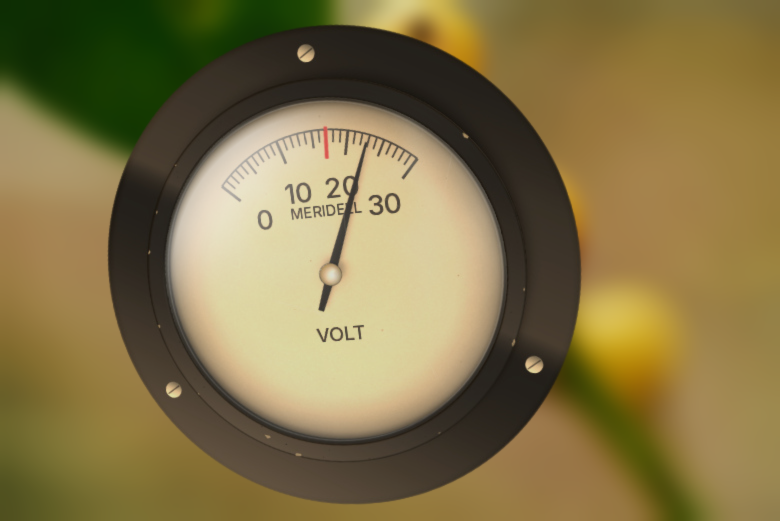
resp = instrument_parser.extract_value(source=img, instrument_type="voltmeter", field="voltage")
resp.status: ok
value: 23 V
